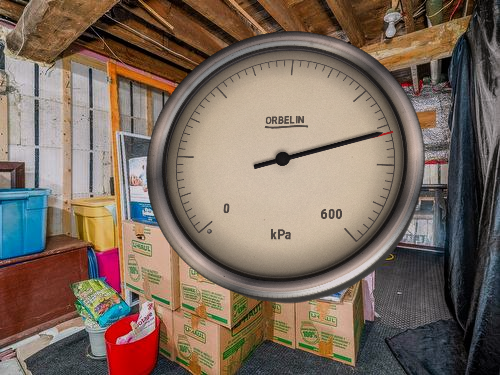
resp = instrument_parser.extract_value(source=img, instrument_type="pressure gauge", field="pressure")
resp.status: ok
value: 460 kPa
